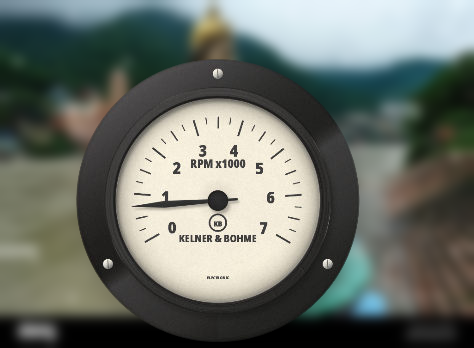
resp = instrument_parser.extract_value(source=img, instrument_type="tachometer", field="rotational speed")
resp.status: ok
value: 750 rpm
